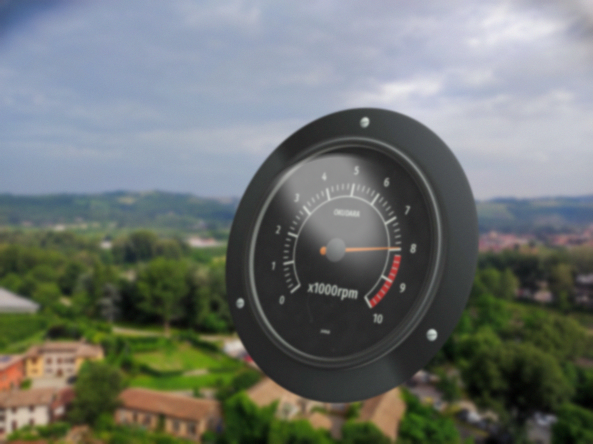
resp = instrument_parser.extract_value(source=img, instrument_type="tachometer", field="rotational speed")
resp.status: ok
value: 8000 rpm
